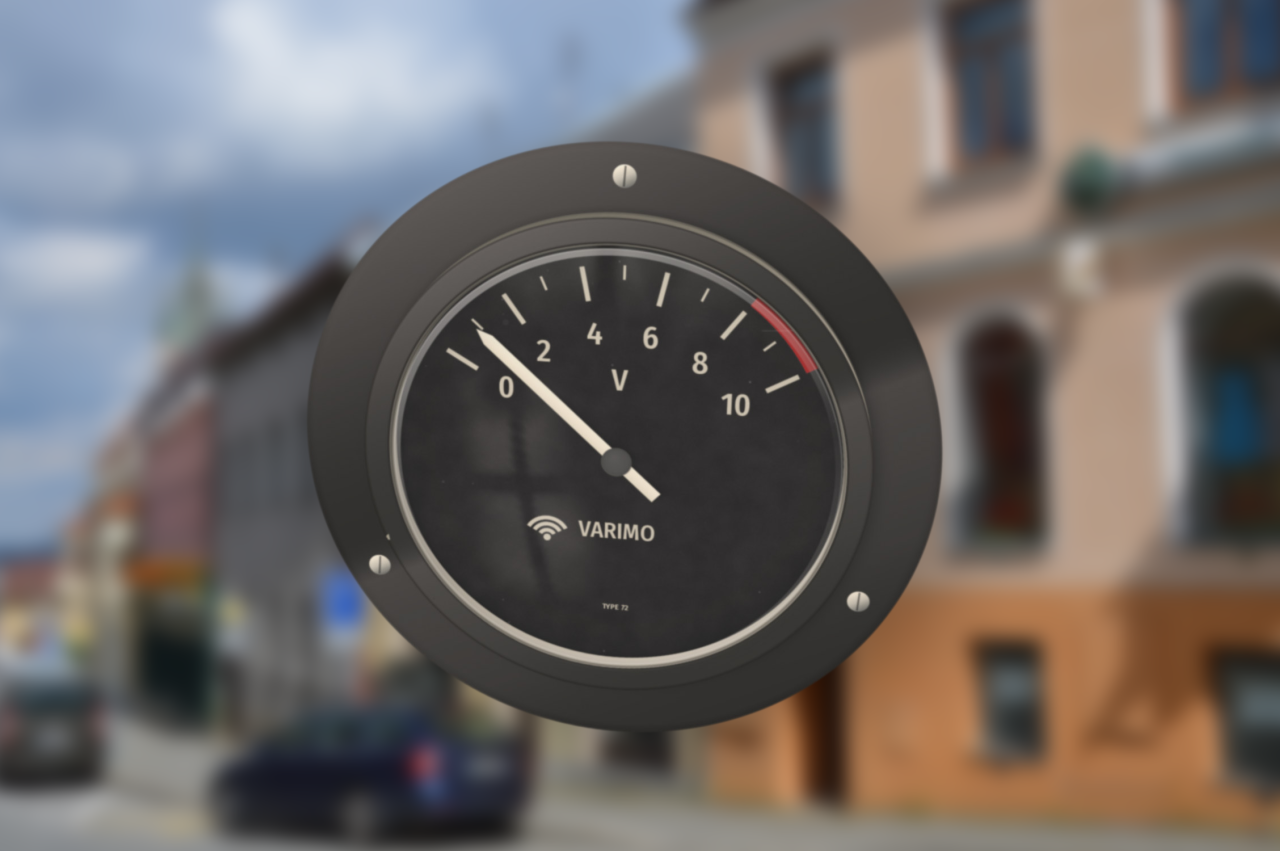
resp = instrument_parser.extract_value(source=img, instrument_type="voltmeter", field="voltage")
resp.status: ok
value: 1 V
